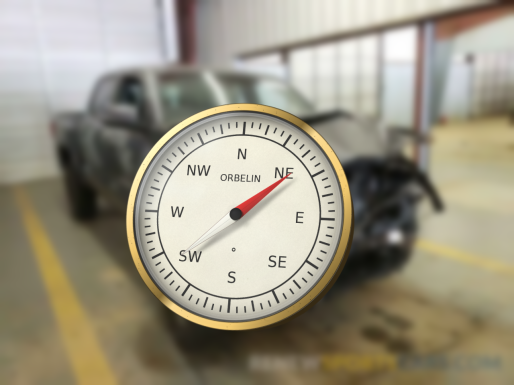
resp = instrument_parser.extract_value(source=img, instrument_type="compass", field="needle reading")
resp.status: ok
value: 50 °
